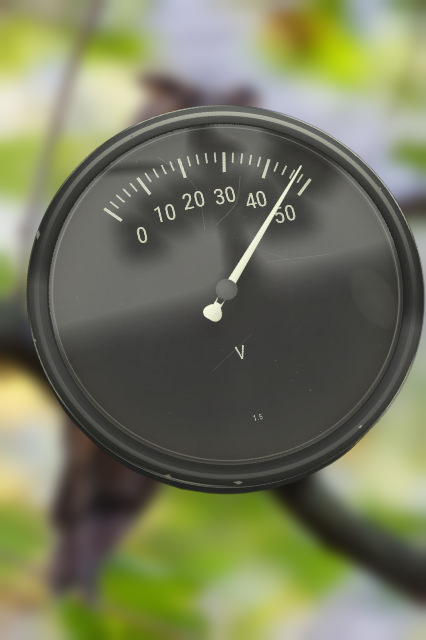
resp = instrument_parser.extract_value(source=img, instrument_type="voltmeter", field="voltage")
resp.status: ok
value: 47 V
